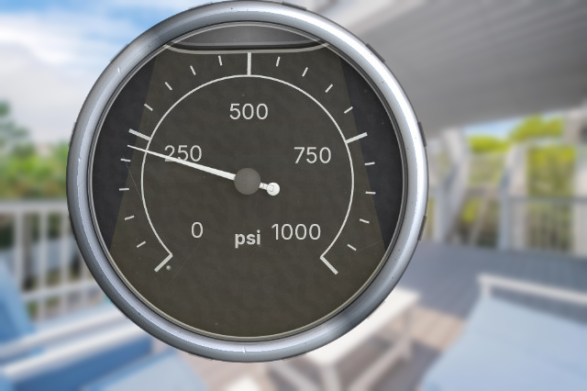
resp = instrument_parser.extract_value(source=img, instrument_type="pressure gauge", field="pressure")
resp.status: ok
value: 225 psi
